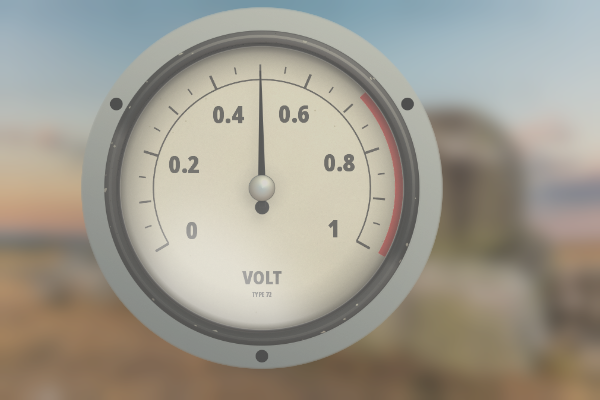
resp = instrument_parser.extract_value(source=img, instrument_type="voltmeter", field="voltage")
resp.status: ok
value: 0.5 V
